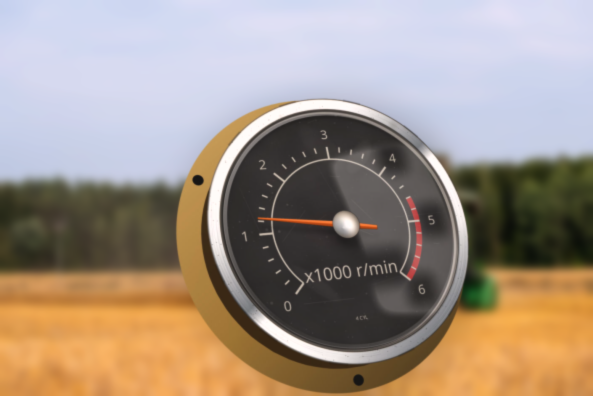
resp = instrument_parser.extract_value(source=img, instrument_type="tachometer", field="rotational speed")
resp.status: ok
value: 1200 rpm
